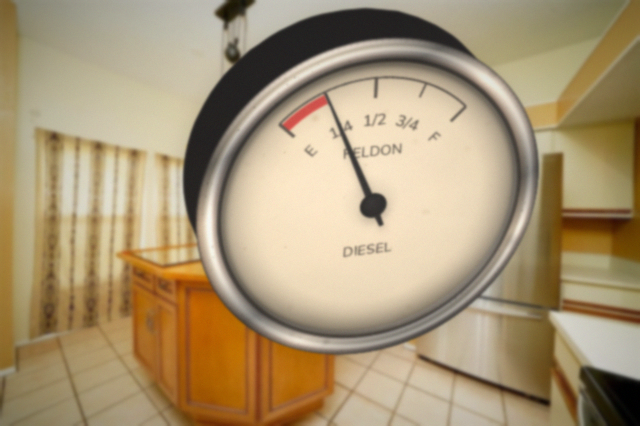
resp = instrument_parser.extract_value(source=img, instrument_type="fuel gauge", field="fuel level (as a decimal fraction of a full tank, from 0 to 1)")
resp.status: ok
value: 0.25
